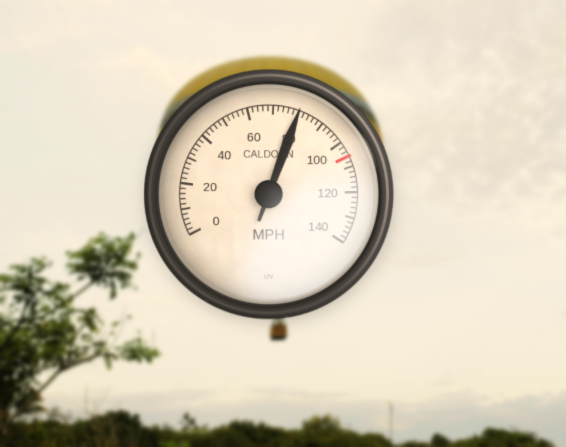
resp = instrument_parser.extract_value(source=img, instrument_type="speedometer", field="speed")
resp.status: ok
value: 80 mph
